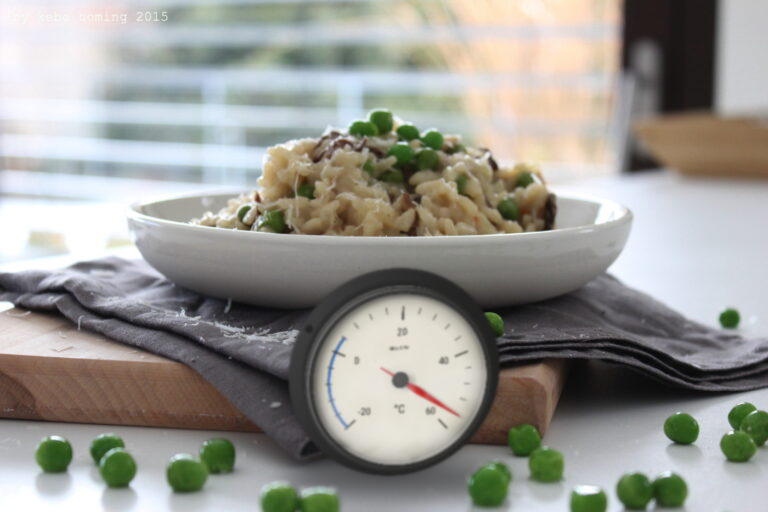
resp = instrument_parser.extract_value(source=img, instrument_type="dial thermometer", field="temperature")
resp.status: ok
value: 56 °C
